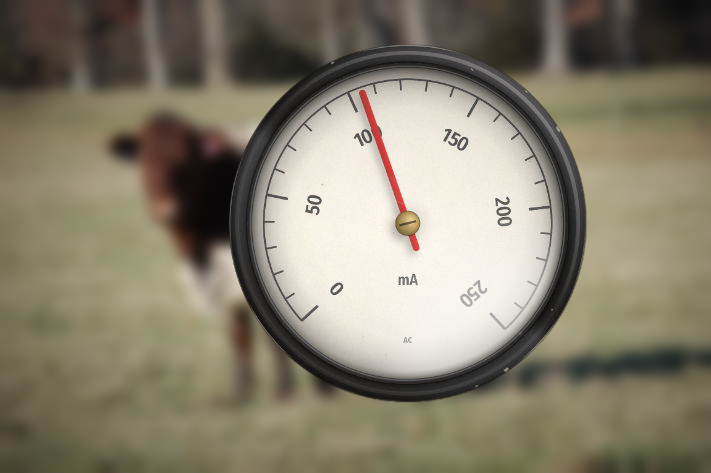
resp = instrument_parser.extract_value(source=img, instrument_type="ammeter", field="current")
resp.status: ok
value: 105 mA
